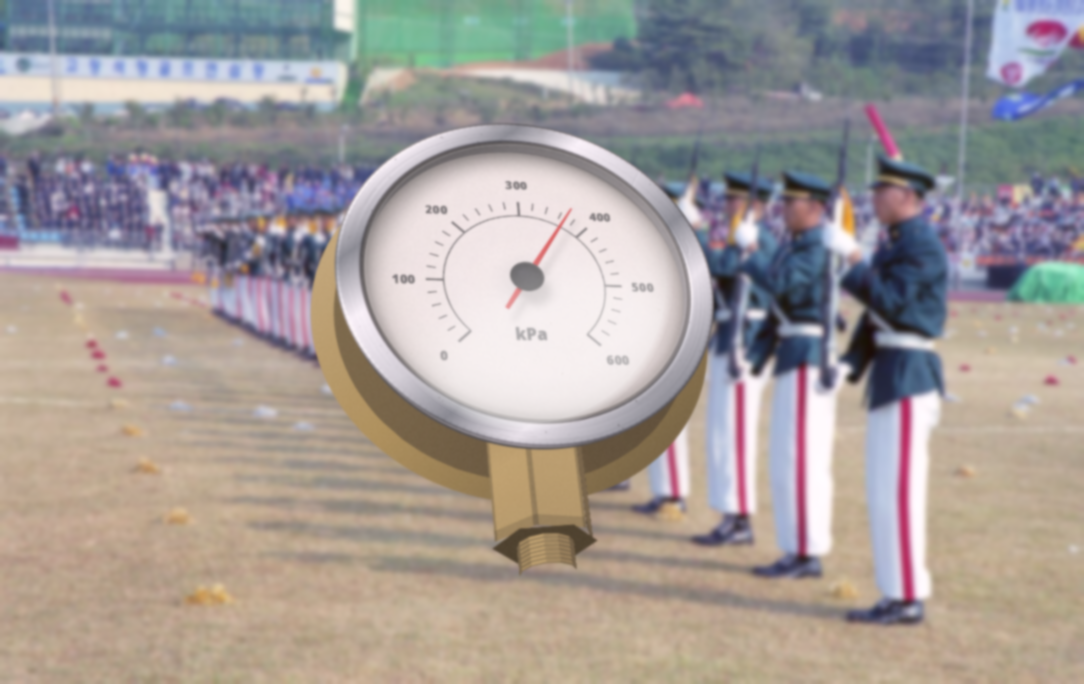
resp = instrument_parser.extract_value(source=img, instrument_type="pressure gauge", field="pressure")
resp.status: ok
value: 370 kPa
